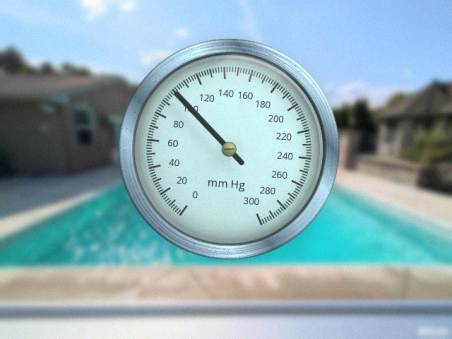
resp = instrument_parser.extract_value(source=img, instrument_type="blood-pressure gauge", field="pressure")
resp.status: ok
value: 100 mmHg
